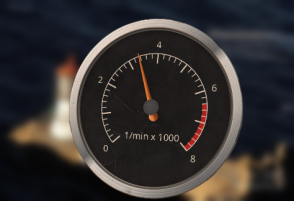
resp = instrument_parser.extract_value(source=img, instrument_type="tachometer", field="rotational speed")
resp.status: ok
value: 3400 rpm
